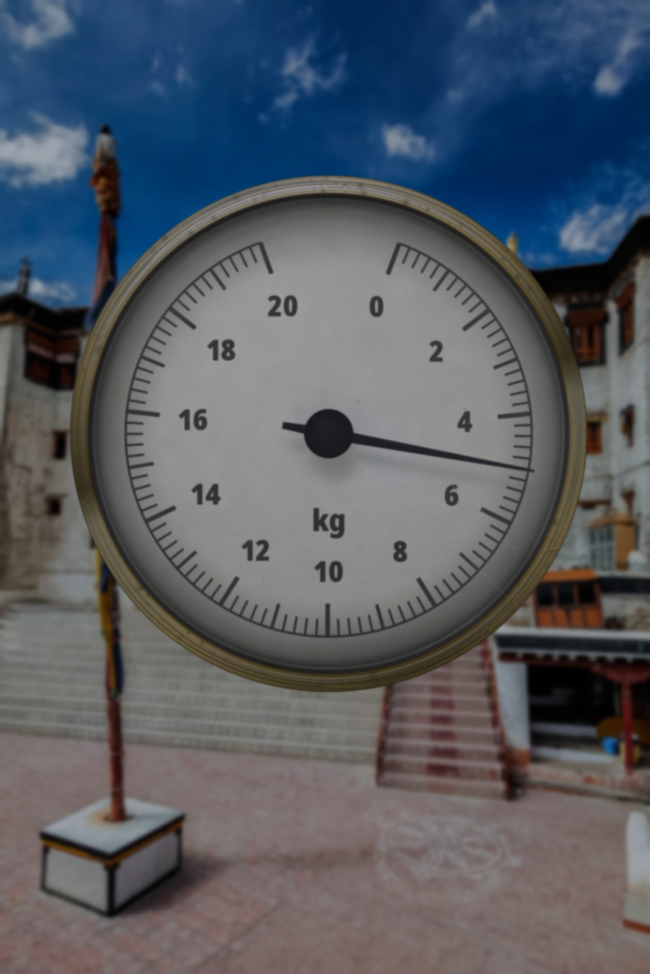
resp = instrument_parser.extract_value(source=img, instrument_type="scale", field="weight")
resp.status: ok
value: 5 kg
